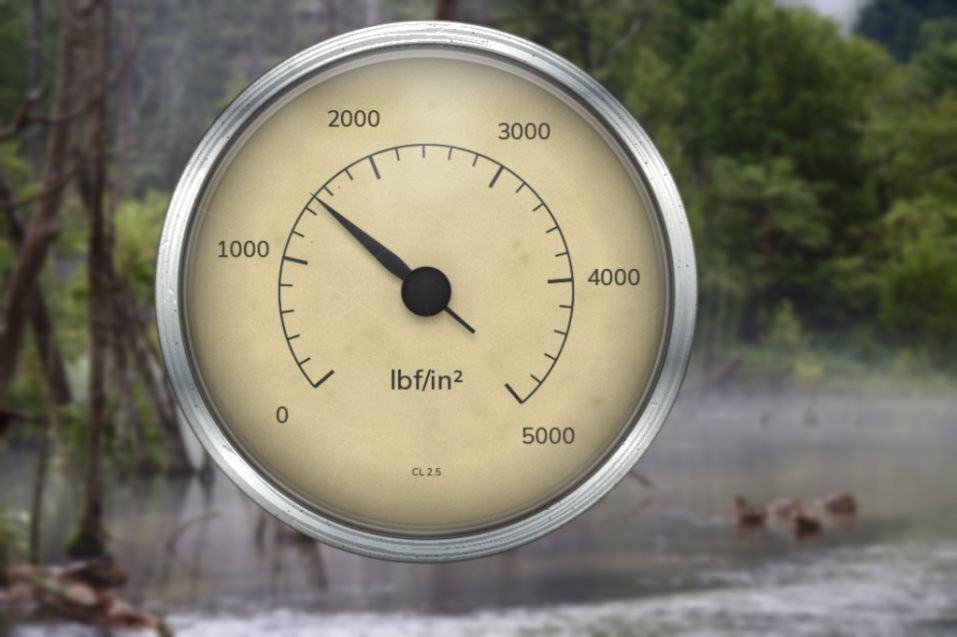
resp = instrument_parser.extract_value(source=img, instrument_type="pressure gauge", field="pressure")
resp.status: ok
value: 1500 psi
